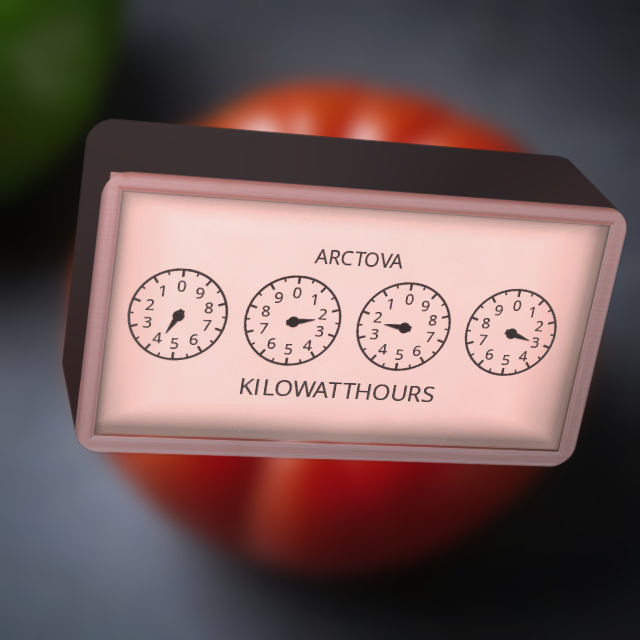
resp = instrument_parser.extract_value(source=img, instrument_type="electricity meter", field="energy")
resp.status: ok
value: 4223 kWh
